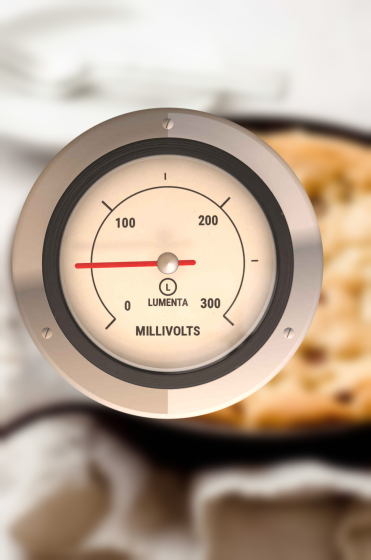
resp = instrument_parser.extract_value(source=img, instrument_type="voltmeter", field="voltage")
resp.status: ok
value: 50 mV
